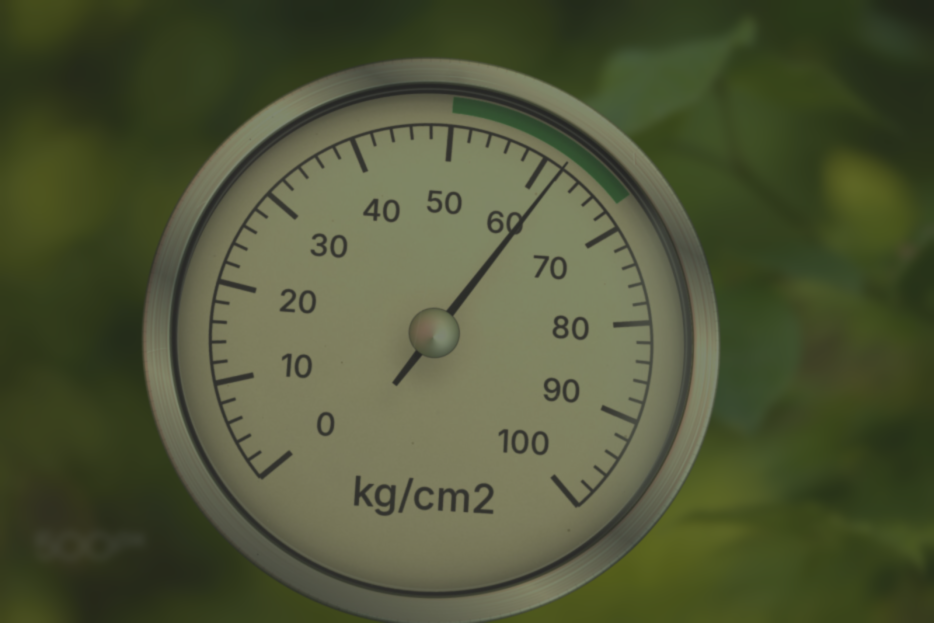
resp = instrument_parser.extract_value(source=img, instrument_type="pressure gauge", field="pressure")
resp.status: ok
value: 62 kg/cm²
